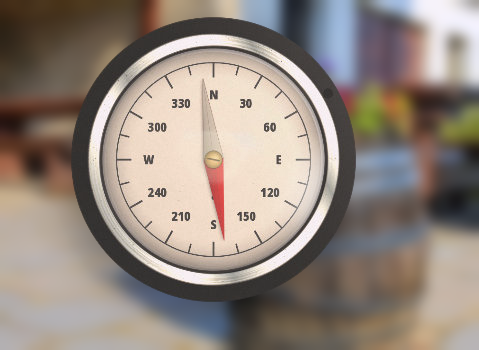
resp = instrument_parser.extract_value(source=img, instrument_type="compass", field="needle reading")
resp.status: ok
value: 172.5 °
